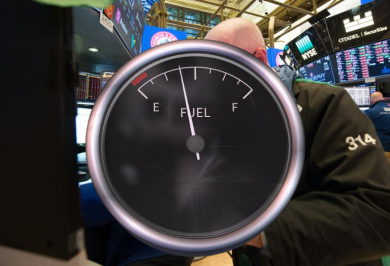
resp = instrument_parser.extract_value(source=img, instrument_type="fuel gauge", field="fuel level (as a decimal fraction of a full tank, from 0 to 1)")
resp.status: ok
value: 0.375
